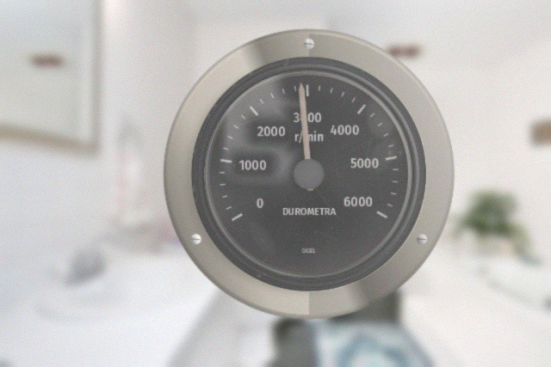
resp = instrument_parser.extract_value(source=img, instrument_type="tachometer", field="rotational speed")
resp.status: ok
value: 2900 rpm
